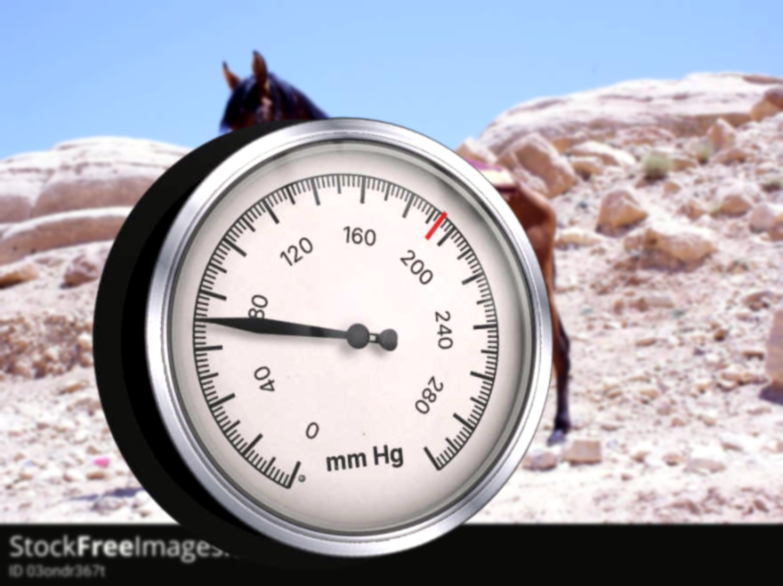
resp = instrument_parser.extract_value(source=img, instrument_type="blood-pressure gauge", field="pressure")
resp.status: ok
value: 70 mmHg
